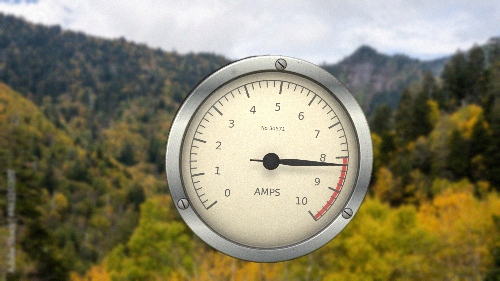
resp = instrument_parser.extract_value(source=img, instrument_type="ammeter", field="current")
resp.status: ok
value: 8.2 A
